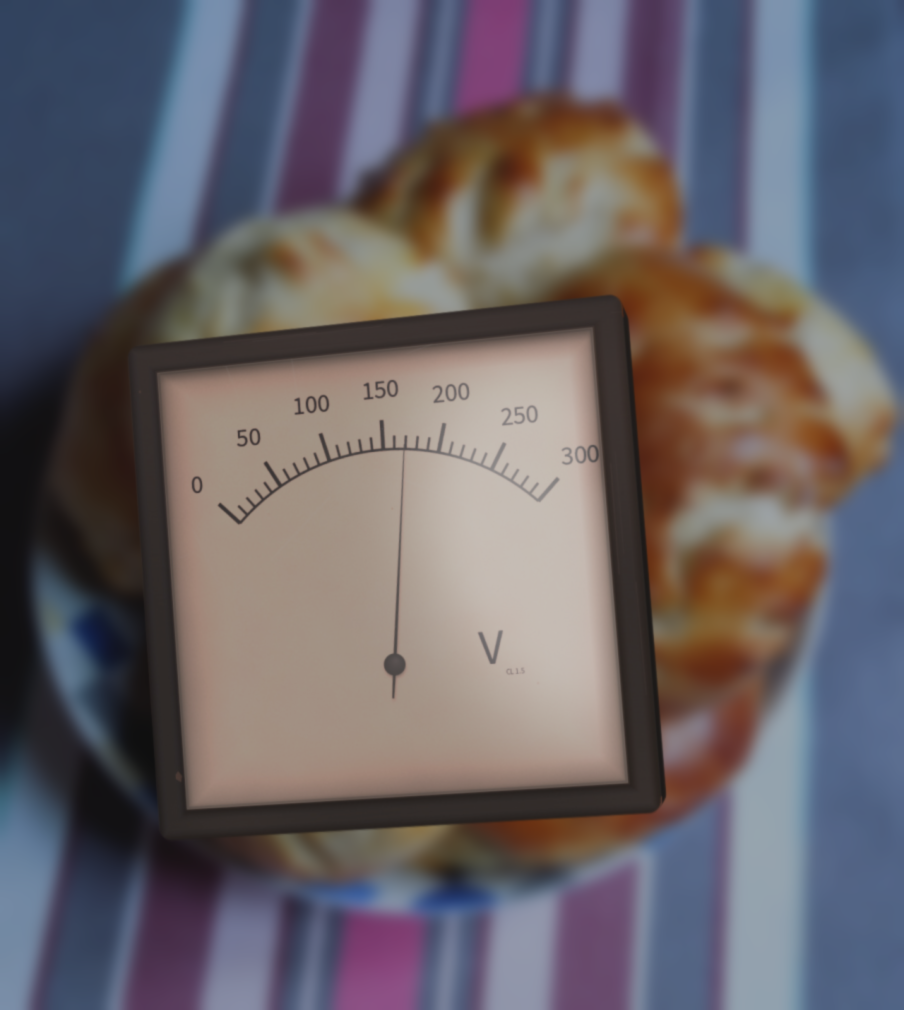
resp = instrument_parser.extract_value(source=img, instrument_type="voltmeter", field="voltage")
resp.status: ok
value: 170 V
